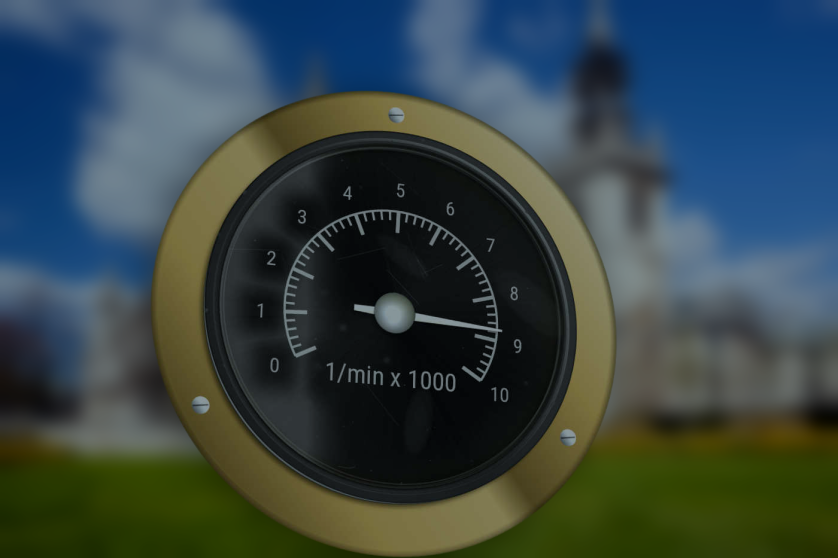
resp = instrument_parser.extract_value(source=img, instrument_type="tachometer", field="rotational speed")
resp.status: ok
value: 8800 rpm
